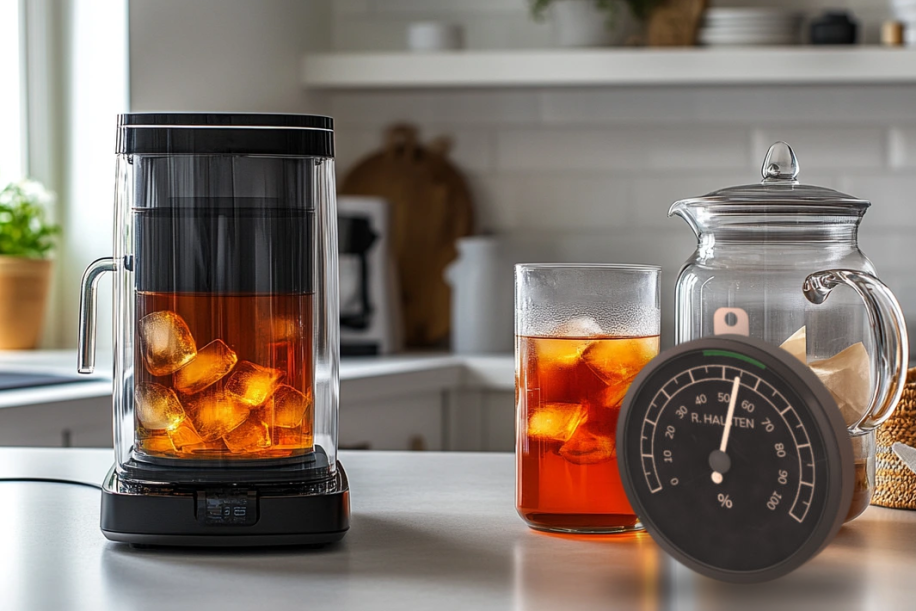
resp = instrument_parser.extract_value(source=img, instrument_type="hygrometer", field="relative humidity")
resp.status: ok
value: 55 %
